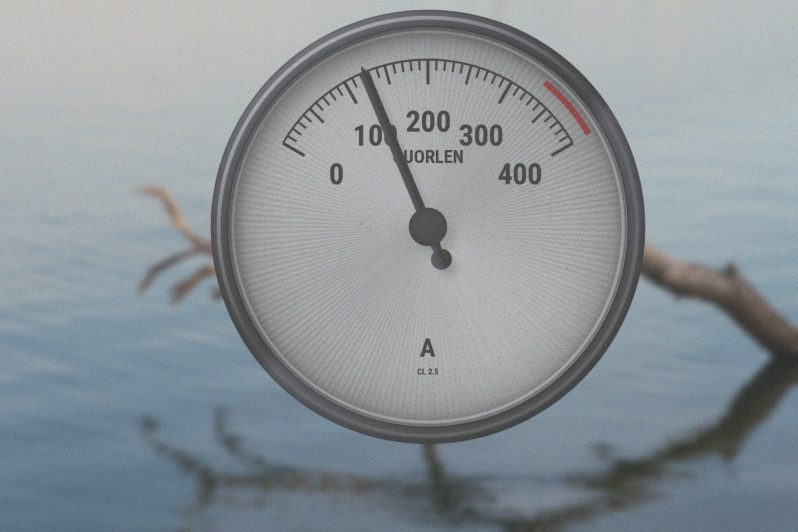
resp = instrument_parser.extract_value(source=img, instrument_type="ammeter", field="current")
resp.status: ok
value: 125 A
